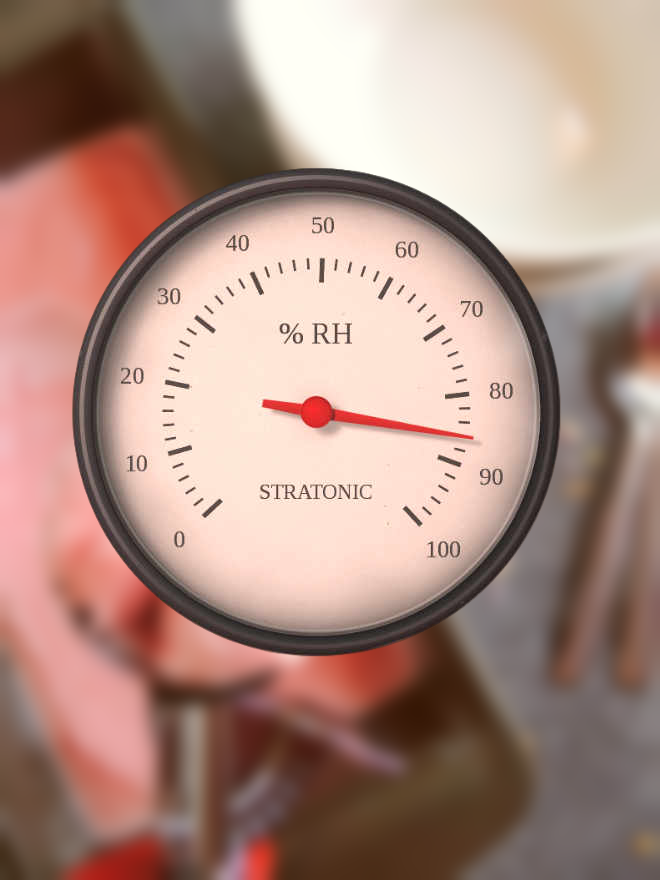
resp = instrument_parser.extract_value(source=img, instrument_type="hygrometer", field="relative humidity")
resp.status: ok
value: 86 %
